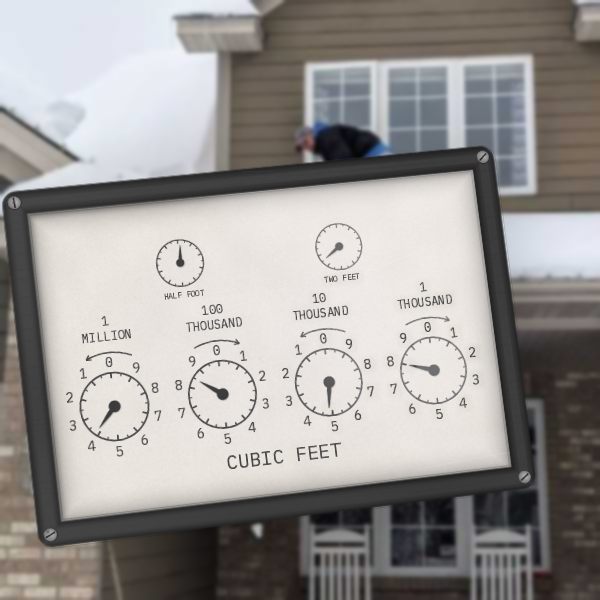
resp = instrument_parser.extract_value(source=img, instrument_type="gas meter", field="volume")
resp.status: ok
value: 384800 ft³
